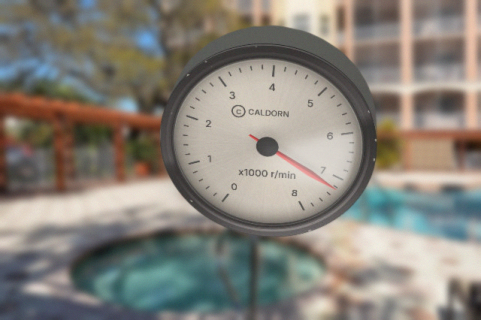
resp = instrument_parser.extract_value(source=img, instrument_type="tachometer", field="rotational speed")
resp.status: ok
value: 7200 rpm
